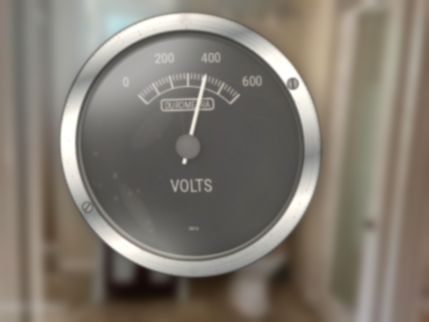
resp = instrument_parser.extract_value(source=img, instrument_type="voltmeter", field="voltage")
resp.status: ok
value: 400 V
